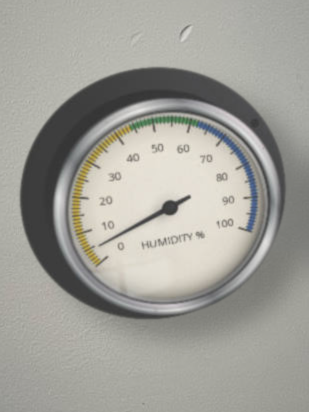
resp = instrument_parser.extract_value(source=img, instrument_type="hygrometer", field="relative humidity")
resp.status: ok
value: 5 %
